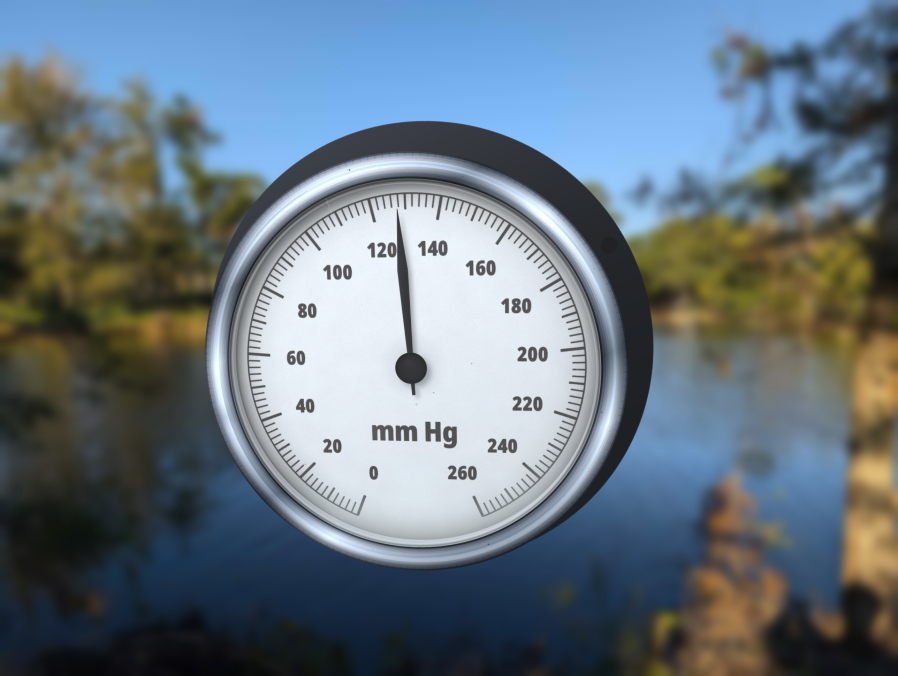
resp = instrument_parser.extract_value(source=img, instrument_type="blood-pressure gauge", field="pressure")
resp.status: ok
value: 128 mmHg
